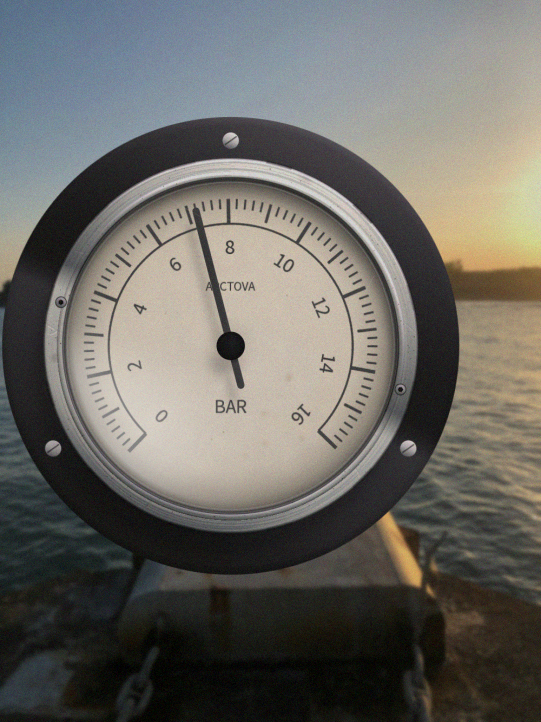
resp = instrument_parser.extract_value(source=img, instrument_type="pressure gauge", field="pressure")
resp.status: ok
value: 7.2 bar
